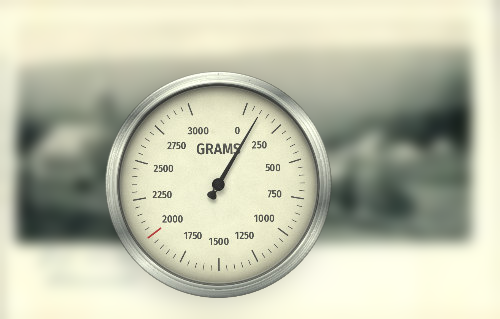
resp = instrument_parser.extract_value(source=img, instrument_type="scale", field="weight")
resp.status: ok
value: 100 g
